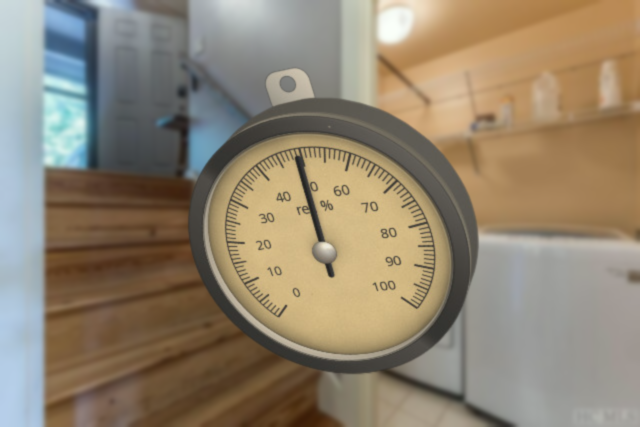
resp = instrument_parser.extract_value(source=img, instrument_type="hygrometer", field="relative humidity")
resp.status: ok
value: 50 %
